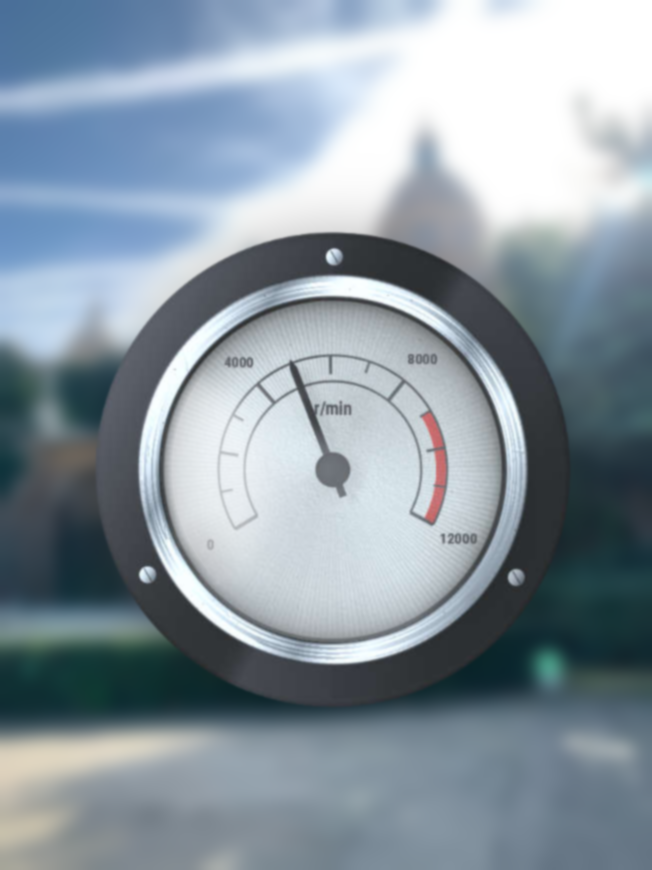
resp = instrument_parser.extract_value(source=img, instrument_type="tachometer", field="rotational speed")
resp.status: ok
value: 5000 rpm
